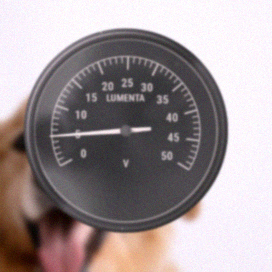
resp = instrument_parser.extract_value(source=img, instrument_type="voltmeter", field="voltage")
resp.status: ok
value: 5 V
